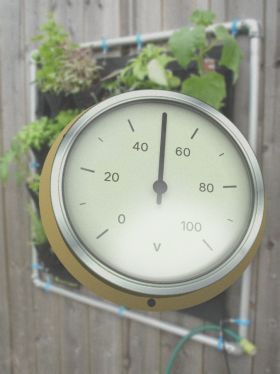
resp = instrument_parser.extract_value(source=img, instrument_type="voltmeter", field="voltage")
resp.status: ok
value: 50 V
